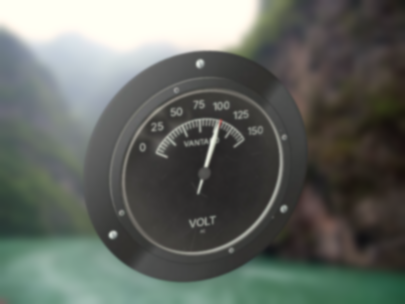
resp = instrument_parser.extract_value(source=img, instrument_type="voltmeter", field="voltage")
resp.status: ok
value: 100 V
